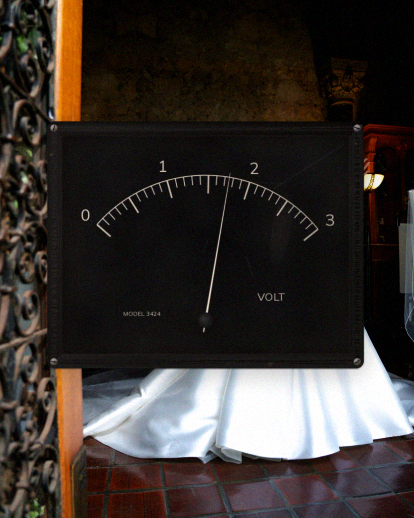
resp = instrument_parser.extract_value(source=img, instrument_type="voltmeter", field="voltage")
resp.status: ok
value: 1.75 V
